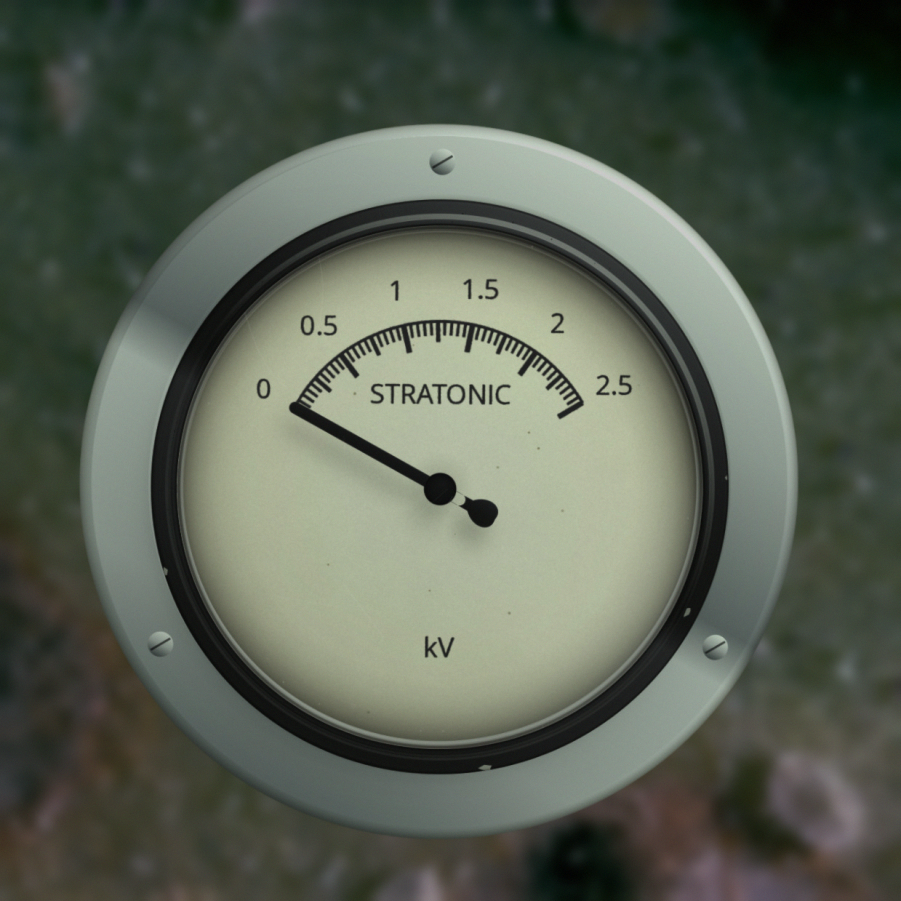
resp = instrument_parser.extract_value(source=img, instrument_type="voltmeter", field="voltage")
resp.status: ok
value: 0 kV
